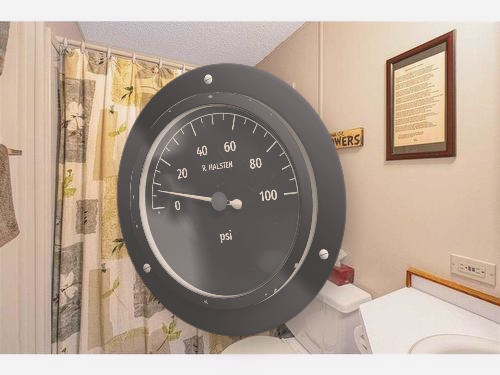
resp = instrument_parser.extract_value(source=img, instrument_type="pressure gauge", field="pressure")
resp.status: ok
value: 7.5 psi
